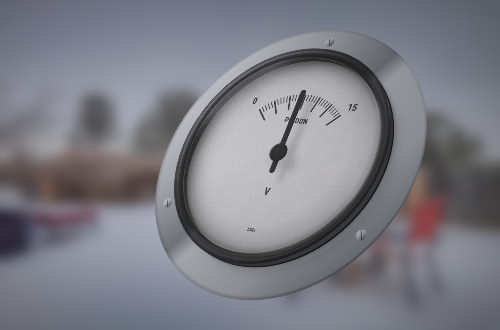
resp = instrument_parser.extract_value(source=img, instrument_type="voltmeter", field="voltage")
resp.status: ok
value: 7.5 V
